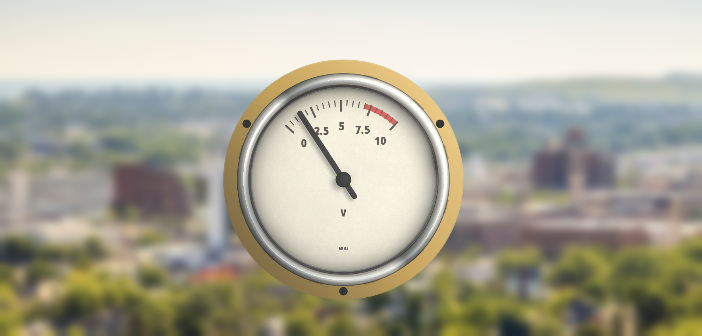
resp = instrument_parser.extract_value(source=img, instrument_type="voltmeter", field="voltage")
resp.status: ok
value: 1.5 V
